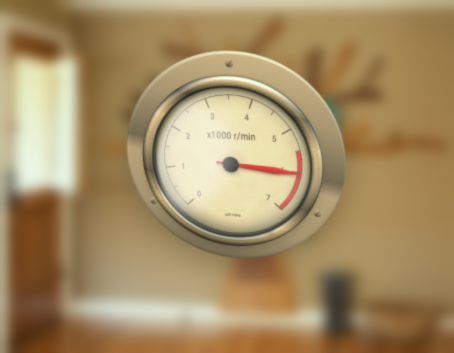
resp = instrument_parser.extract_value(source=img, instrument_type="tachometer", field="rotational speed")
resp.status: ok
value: 6000 rpm
